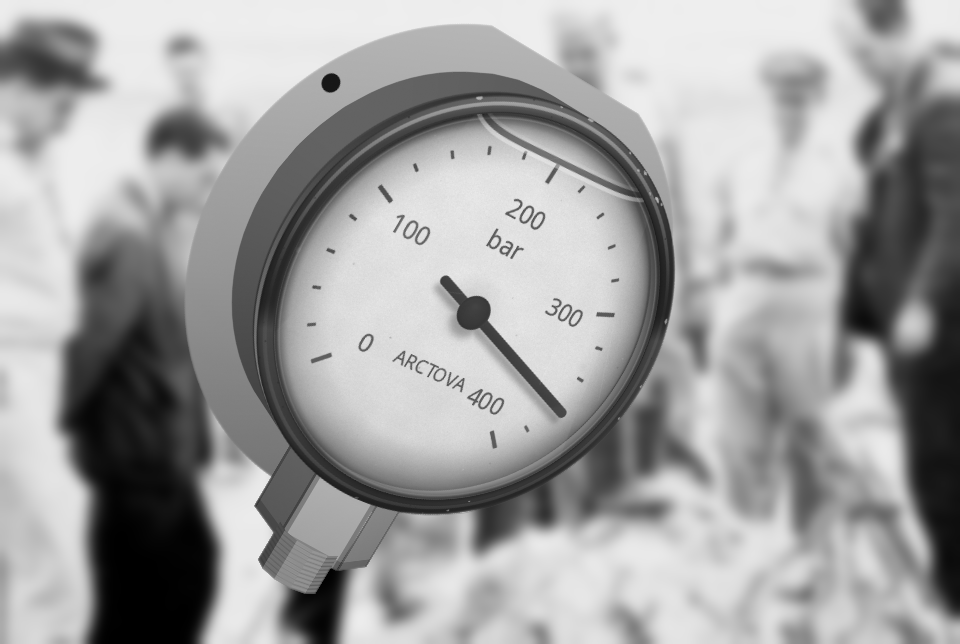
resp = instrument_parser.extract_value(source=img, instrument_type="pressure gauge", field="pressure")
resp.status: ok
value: 360 bar
